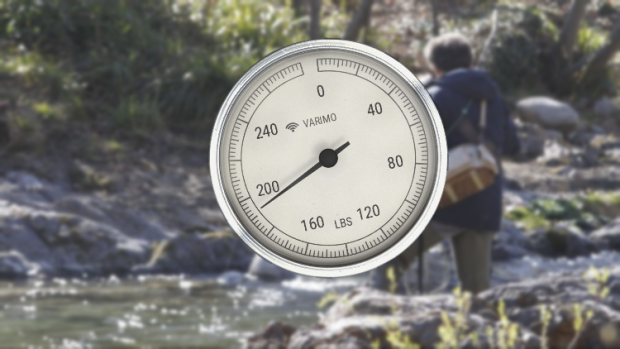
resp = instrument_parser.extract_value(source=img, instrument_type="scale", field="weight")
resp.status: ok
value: 192 lb
